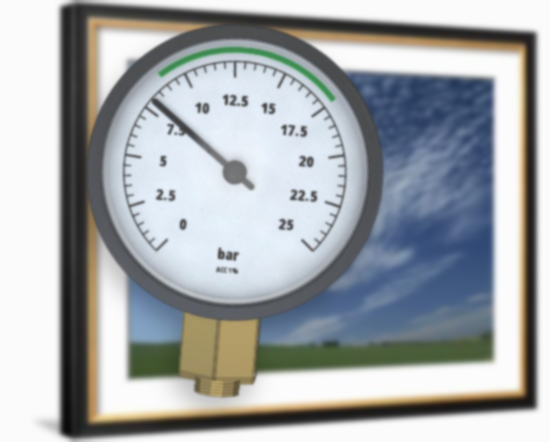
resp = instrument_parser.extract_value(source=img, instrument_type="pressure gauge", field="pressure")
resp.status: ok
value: 8 bar
